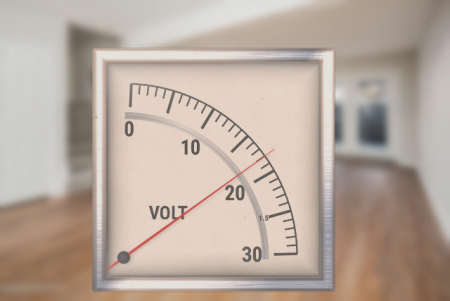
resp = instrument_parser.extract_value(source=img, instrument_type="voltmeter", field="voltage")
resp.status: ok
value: 18 V
